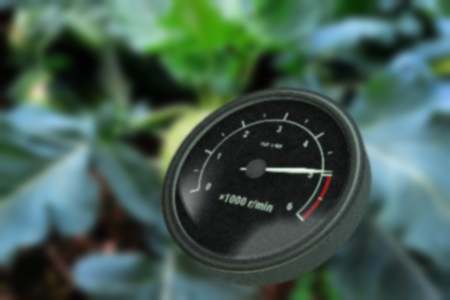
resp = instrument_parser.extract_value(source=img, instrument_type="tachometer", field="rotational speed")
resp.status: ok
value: 5000 rpm
